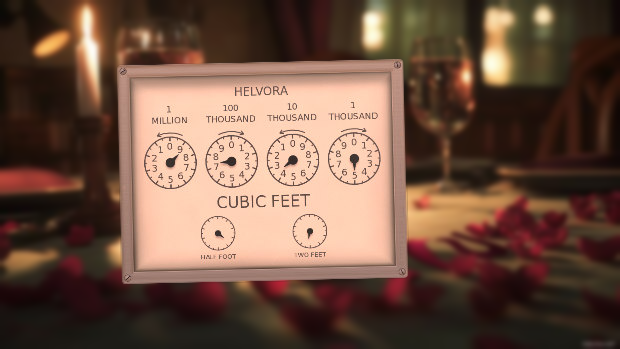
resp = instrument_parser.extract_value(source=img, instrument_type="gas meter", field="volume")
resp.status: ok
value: 873500 ft³
